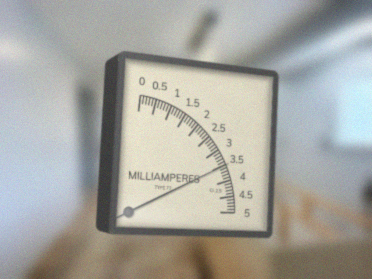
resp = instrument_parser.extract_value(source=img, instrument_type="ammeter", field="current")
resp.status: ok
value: 3.5 mA
